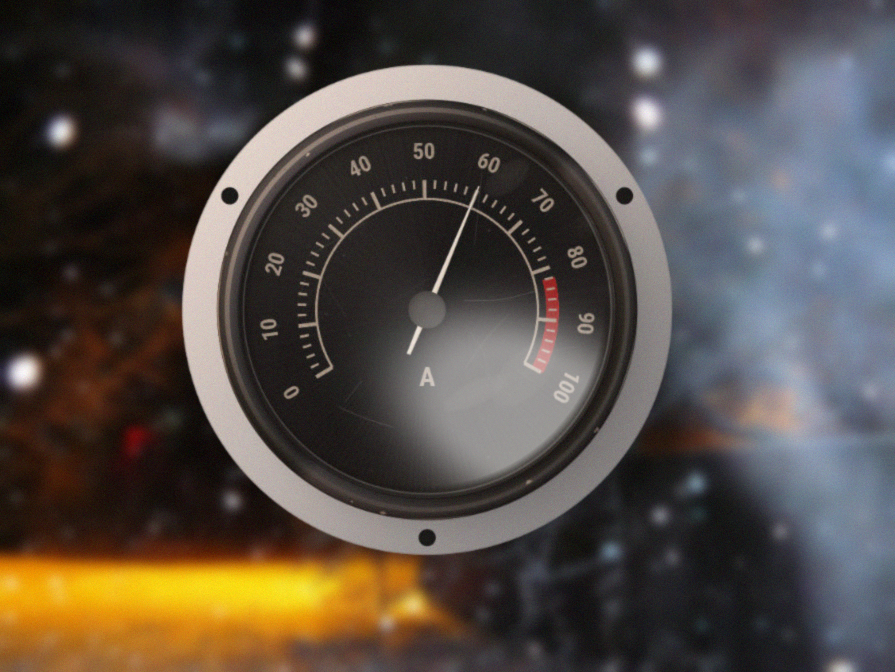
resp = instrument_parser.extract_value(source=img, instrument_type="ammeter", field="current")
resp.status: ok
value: 60 A
